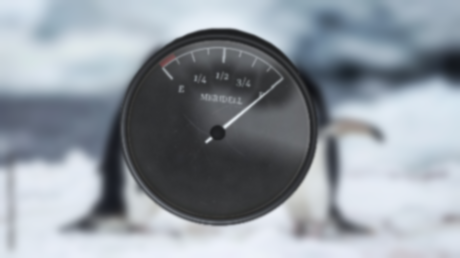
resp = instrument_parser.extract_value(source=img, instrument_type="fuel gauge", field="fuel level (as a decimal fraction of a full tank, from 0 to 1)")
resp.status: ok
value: 1
